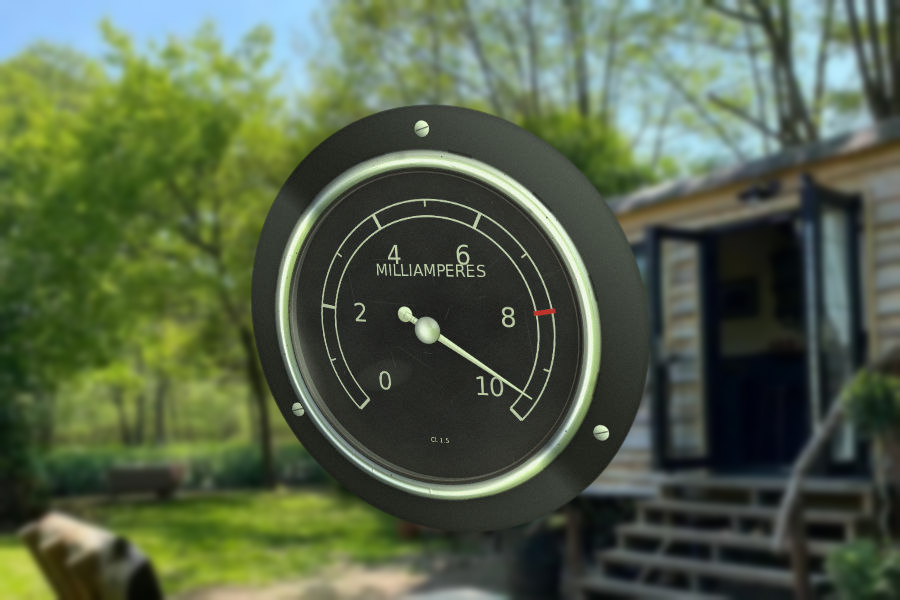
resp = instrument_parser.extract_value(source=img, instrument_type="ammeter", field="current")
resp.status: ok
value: 9.5 mA
